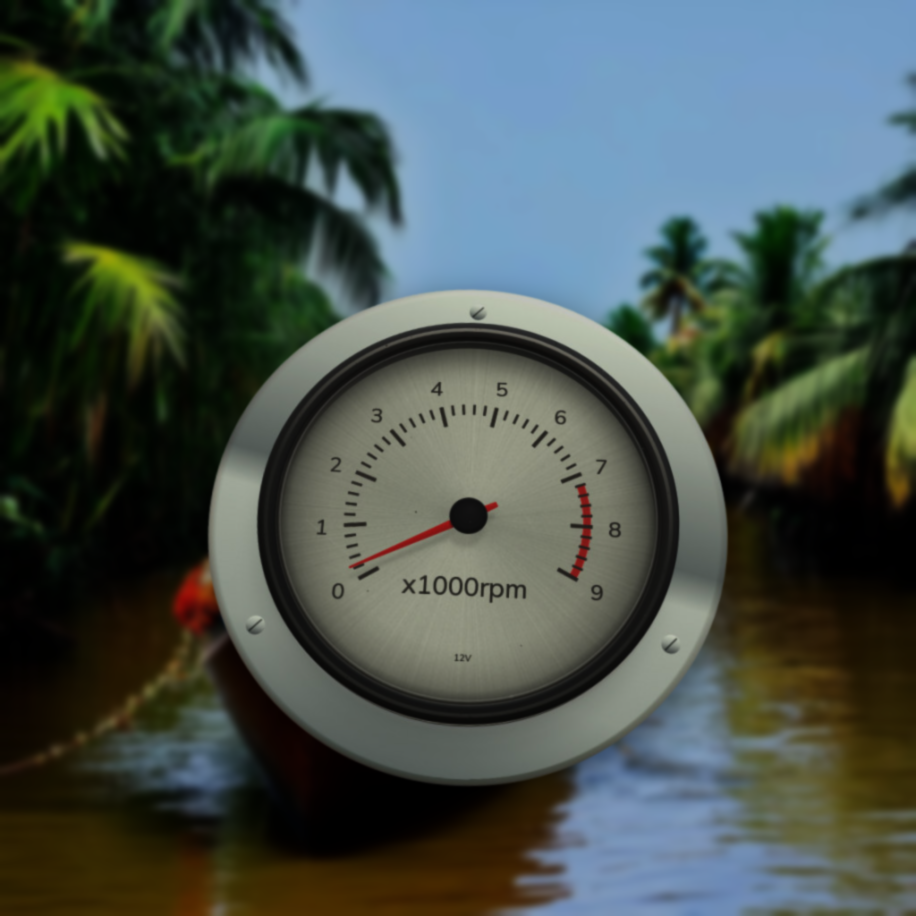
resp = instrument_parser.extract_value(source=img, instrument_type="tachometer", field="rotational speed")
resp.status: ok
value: 200 rpm
